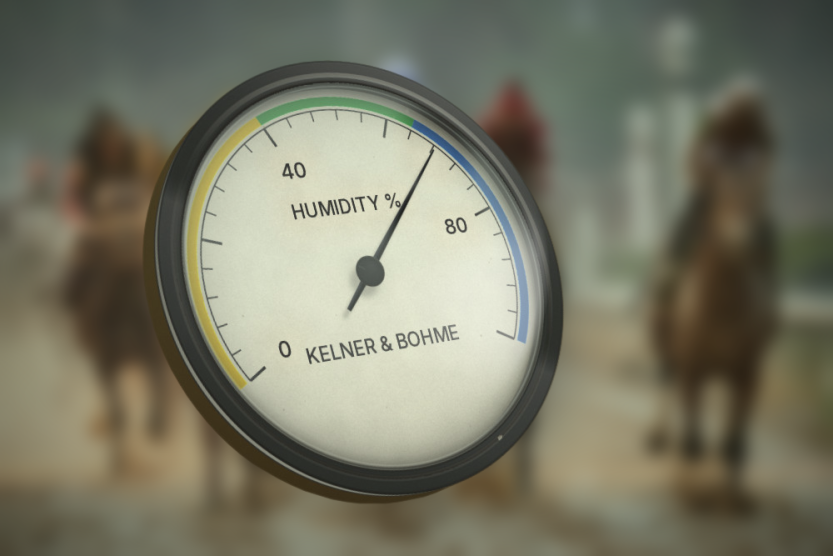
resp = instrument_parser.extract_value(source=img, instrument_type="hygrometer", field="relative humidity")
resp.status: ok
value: 68 %
